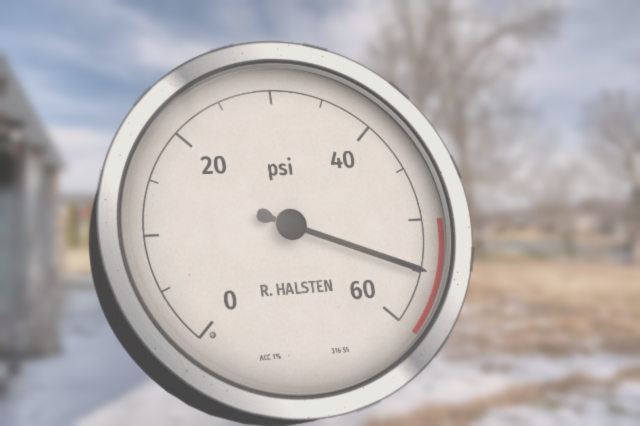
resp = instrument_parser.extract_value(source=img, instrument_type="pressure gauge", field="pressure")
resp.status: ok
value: 55 psi
